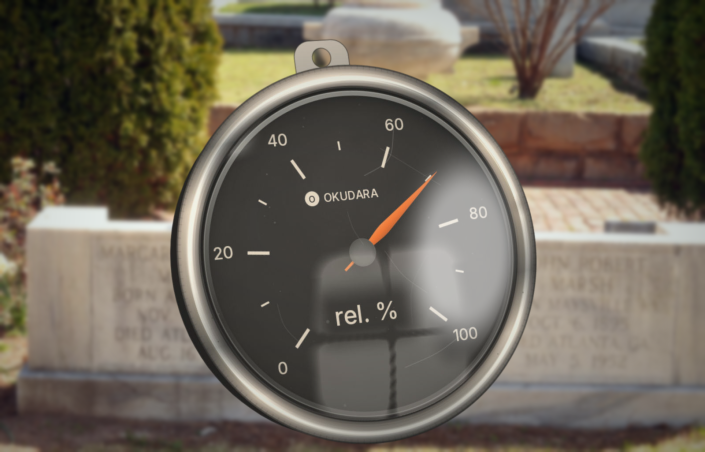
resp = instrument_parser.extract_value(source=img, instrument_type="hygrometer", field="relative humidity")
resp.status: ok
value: 70 %
